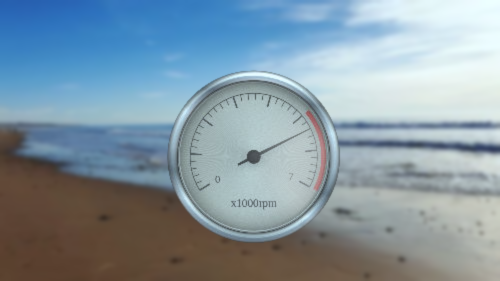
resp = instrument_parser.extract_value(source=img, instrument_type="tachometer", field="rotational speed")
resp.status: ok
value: 5400 rpm
